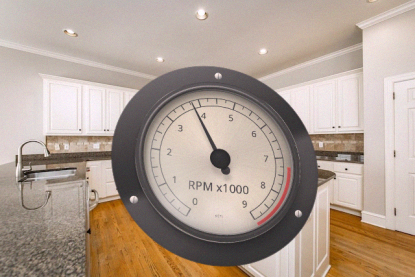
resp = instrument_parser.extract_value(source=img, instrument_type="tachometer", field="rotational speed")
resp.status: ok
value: 3750 rpm
